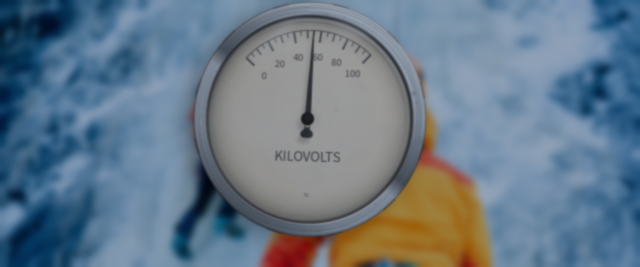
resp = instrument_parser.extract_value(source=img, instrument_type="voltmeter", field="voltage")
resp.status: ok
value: 55 kV
